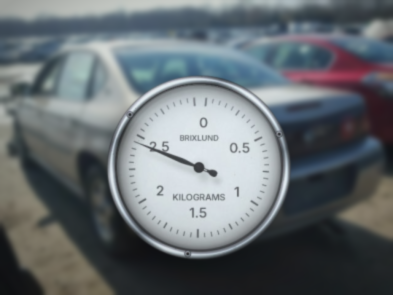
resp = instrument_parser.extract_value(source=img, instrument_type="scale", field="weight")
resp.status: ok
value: 2.45 kg
